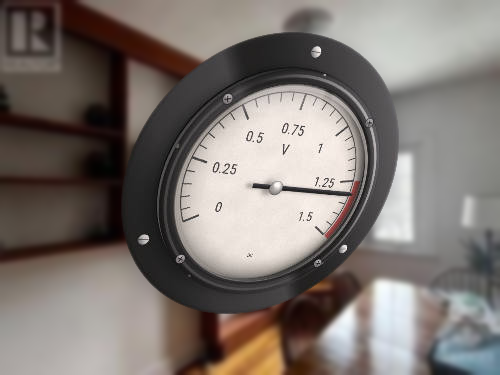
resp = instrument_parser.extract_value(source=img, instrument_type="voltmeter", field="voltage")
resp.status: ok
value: 1.3 V
